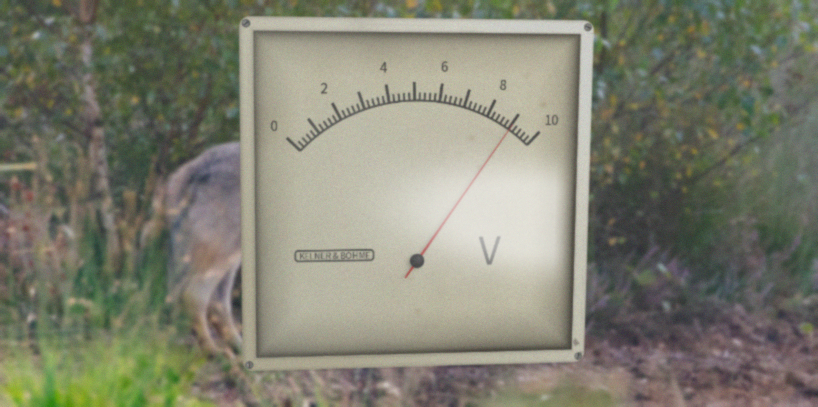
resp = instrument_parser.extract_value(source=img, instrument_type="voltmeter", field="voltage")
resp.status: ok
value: 9 V
